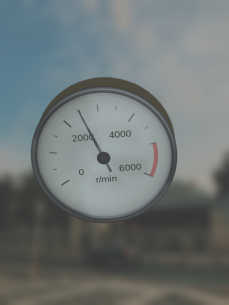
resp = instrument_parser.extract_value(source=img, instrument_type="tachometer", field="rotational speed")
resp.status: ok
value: 2500 rpm
